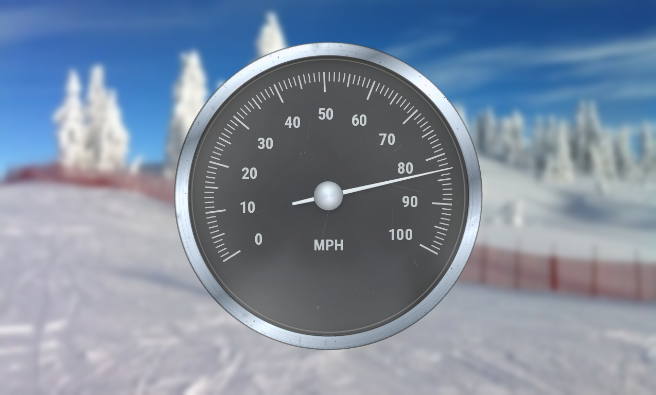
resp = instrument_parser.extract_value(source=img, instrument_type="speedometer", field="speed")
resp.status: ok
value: 83 mph
